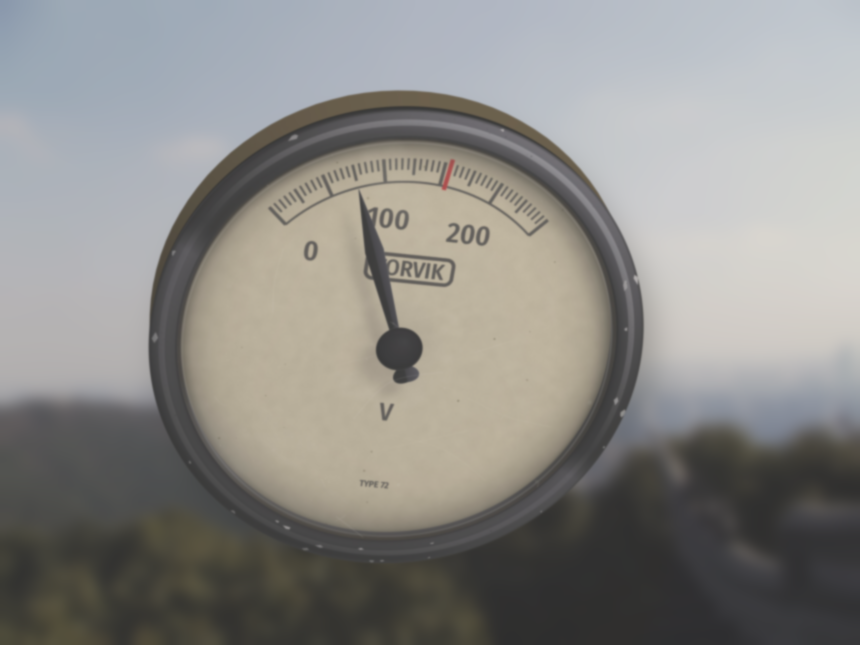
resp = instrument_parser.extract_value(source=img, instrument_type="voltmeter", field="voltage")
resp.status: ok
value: 75 V
